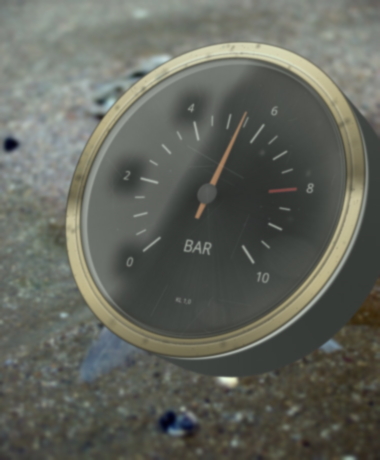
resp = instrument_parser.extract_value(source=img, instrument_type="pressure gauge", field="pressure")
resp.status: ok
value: 5.5 bar
